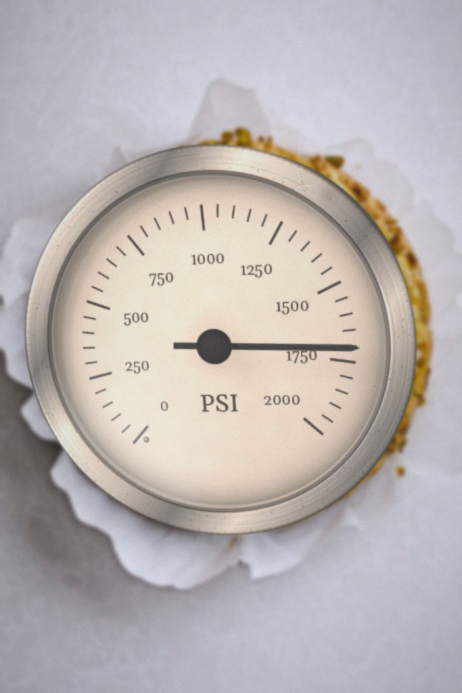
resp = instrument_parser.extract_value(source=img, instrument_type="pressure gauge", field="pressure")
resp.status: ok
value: 1700 psi
